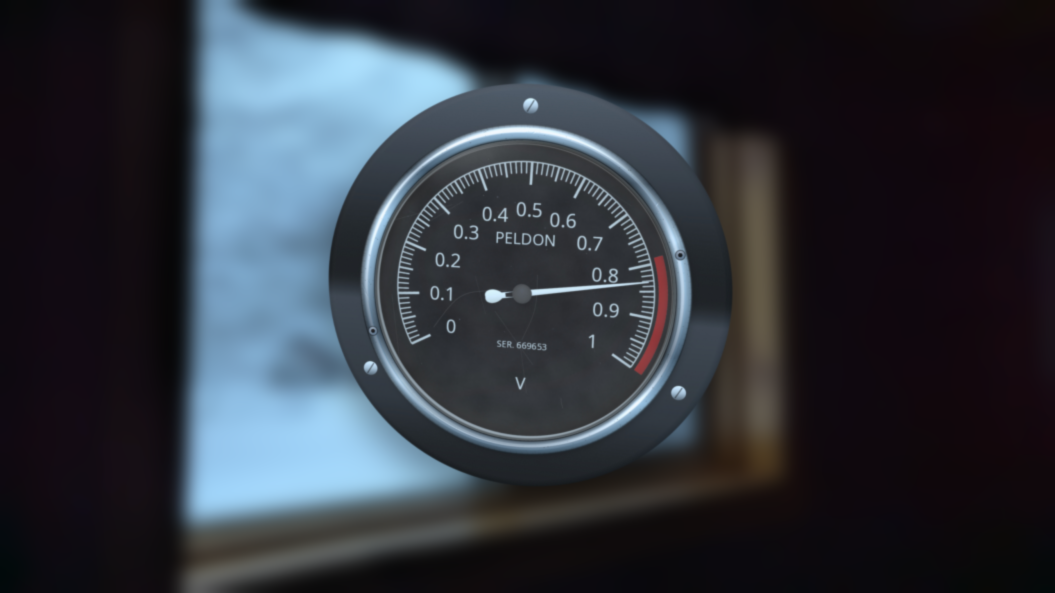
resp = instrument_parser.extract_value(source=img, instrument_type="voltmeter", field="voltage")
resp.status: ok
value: 0.83 V
